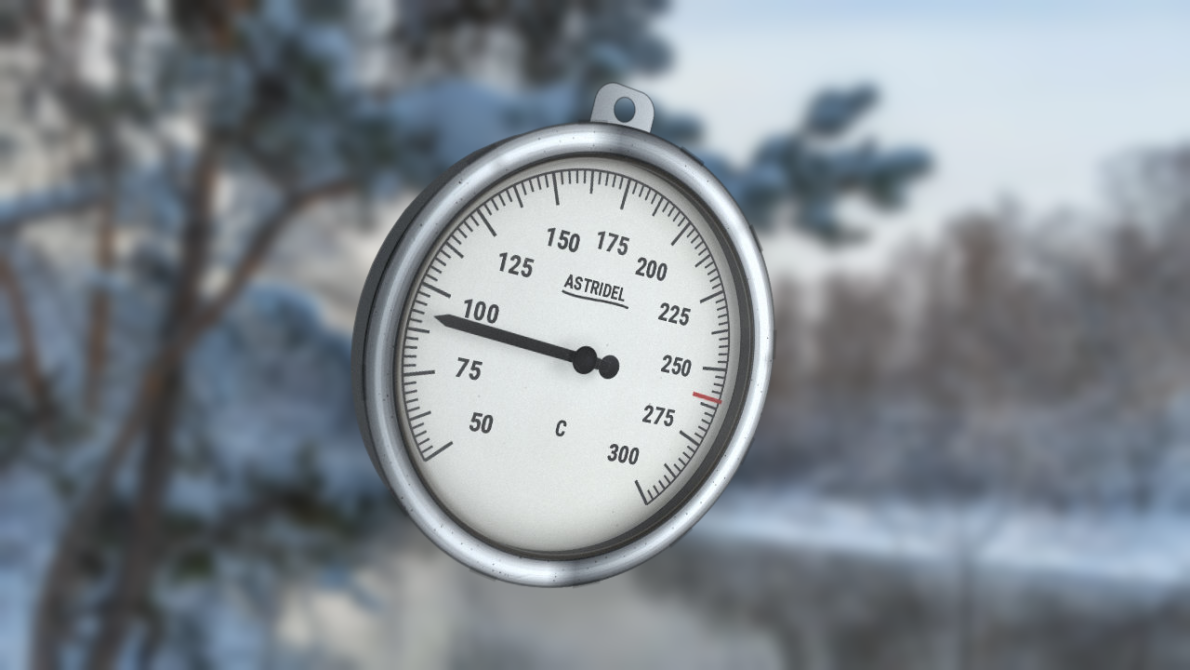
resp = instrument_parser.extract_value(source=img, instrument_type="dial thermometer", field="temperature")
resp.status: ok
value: 92.5 °C
